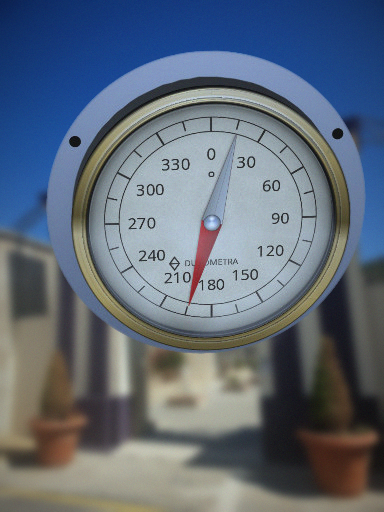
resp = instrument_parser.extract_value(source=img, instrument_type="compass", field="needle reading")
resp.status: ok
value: 195 °
